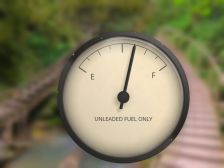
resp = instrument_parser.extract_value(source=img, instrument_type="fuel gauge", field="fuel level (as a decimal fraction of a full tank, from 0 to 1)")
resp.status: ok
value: 0.625
